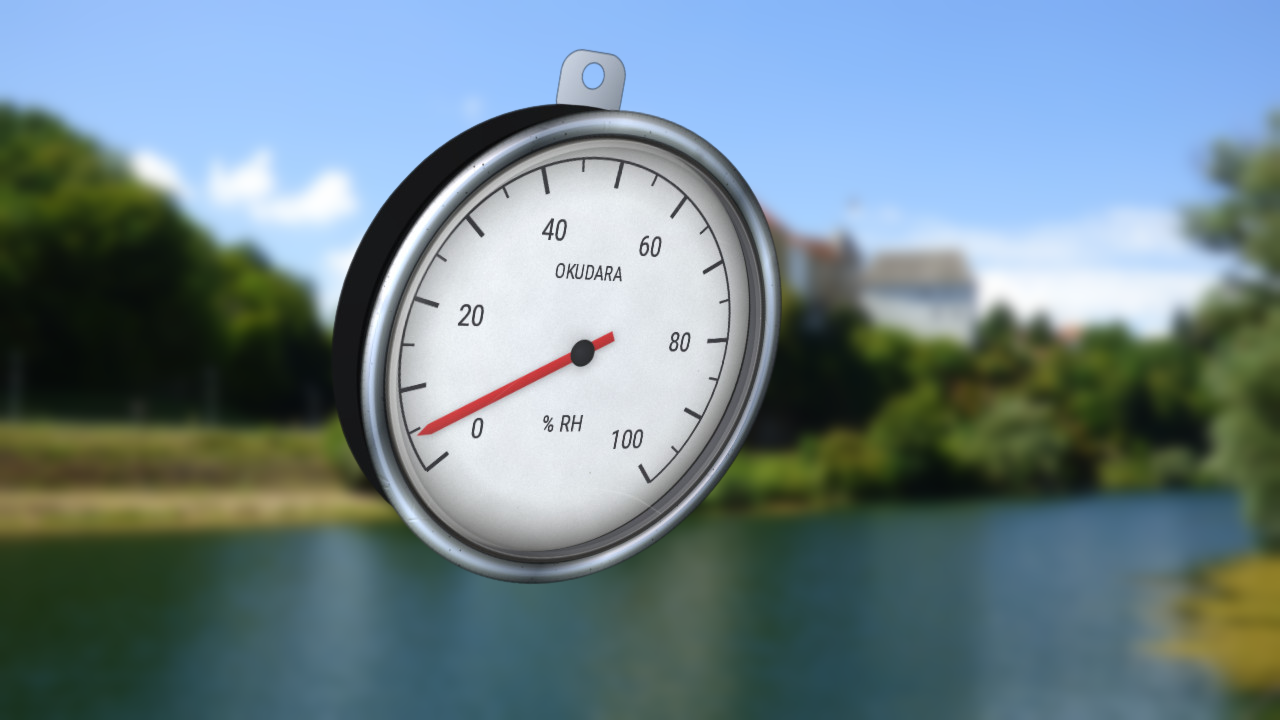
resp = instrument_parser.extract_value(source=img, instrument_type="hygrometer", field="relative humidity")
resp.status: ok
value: 5 %
